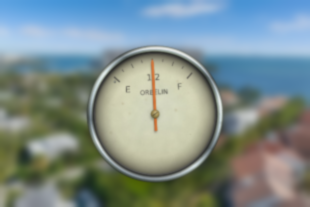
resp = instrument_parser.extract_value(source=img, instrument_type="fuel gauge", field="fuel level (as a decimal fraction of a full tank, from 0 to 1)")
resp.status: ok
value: 0.5
